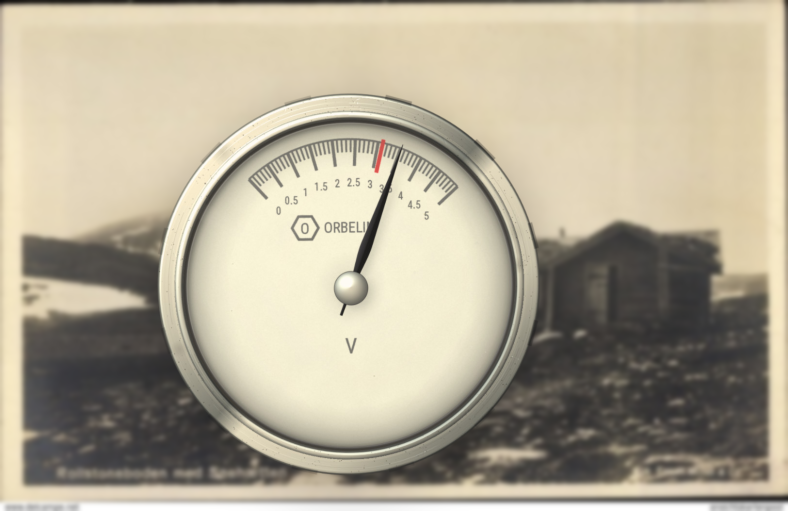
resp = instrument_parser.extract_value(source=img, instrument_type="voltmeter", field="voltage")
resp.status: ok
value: 3.5 V
